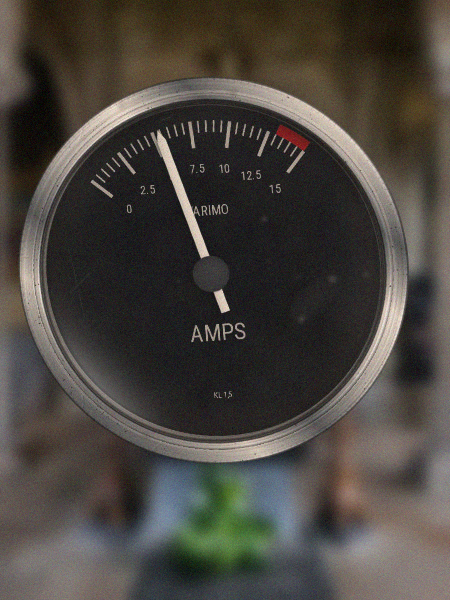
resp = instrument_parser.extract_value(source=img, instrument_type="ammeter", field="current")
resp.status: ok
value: 5.5 A
